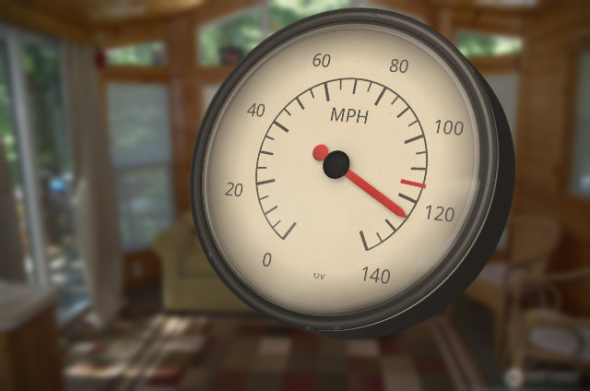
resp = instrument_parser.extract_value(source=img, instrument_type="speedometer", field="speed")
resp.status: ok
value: 125 mph
